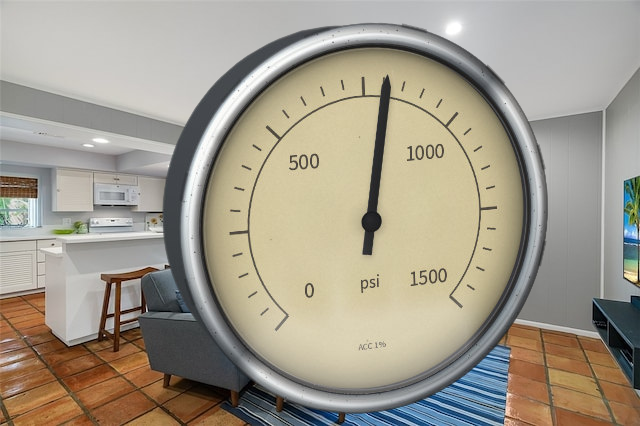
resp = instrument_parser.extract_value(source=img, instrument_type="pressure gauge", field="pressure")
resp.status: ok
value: 800 psi
